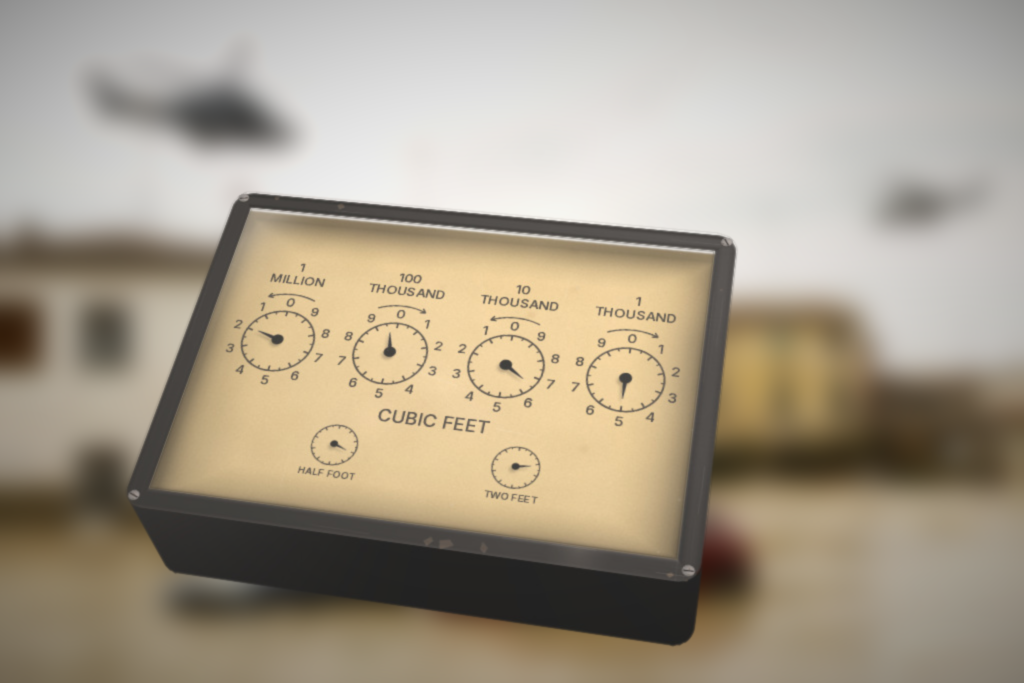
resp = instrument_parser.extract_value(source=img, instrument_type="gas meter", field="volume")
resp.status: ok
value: 196500 ft³
